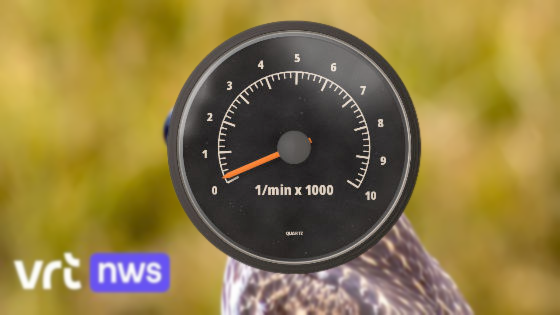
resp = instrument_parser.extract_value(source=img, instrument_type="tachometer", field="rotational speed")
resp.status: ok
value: 200 rpm
